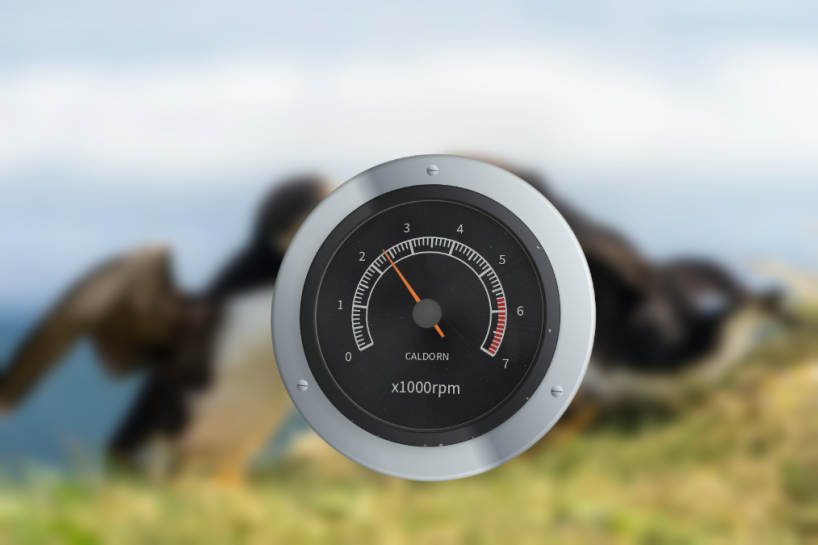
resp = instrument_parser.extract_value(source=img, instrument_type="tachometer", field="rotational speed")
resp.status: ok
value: 2400 rpm
